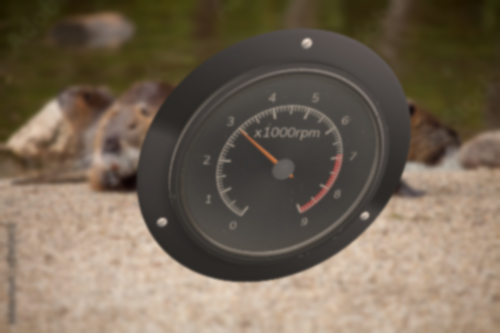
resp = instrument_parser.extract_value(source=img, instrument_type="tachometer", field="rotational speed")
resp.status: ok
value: 3000 rpm
